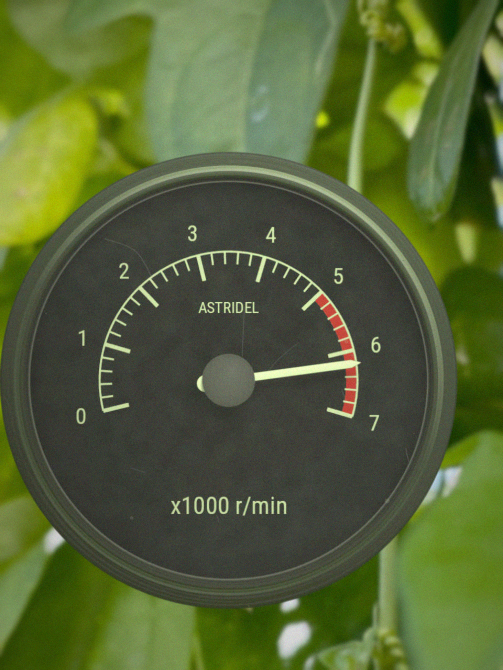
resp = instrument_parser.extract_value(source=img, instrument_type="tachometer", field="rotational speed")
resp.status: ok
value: 6200 rpm
